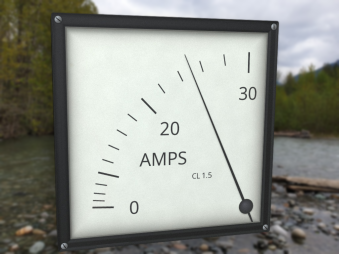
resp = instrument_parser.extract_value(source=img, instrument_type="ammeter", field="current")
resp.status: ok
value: 25 A
